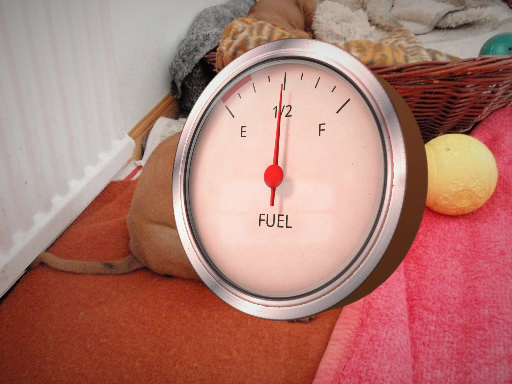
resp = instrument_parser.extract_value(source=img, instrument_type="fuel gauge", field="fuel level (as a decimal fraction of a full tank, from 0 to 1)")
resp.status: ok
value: 0.5
